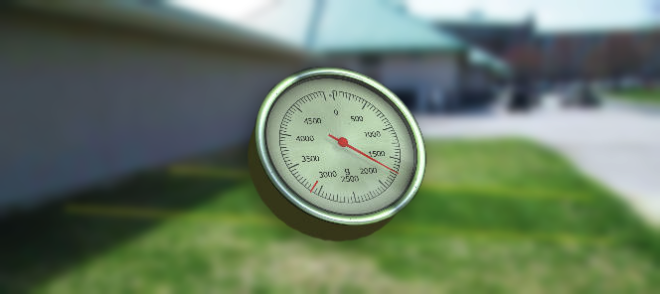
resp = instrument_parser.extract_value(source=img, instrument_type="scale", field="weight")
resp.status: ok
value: 1750 g
